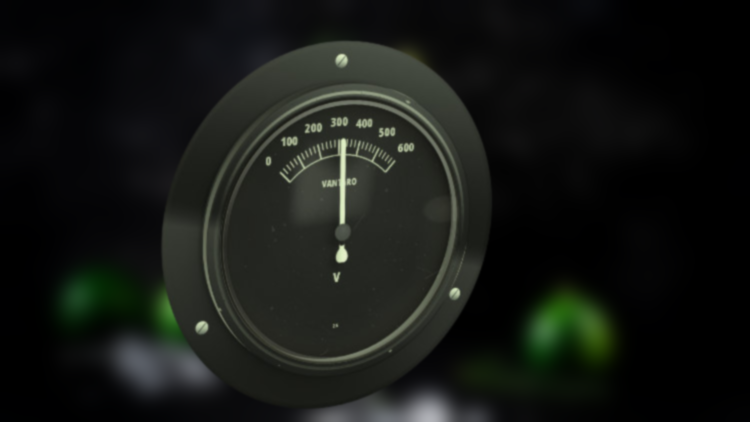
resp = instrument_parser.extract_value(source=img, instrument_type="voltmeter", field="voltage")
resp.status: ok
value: 300 V
